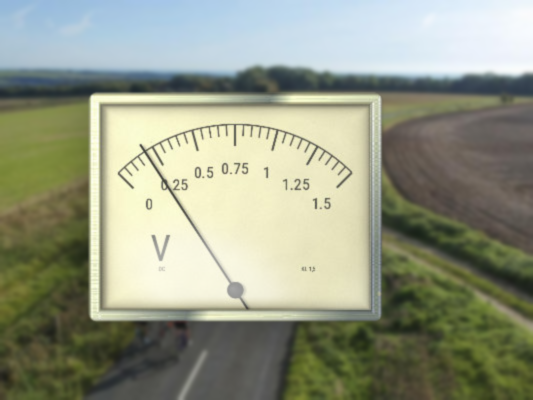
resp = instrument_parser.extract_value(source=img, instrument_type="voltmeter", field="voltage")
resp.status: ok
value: 0.2 V
